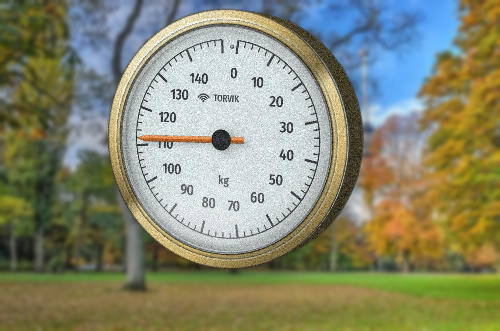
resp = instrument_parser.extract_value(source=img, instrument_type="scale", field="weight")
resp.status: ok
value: 112 kg
